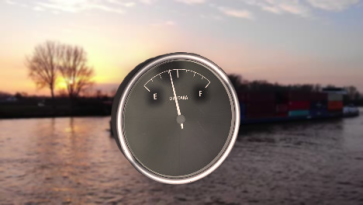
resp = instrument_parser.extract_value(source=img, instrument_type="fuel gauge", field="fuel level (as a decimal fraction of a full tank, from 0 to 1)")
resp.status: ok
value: 0.375
